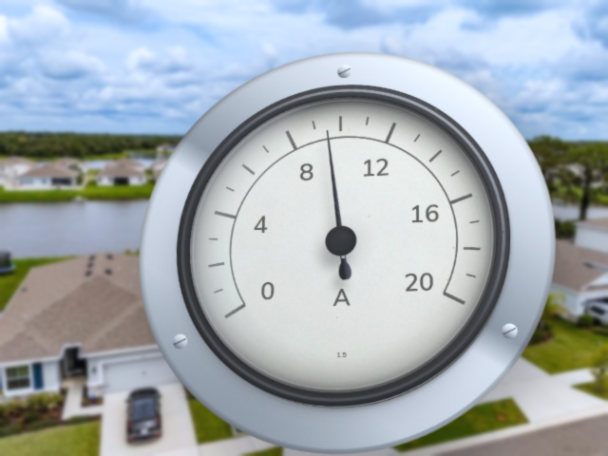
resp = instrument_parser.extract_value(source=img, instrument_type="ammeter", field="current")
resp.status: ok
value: 9.5 A
